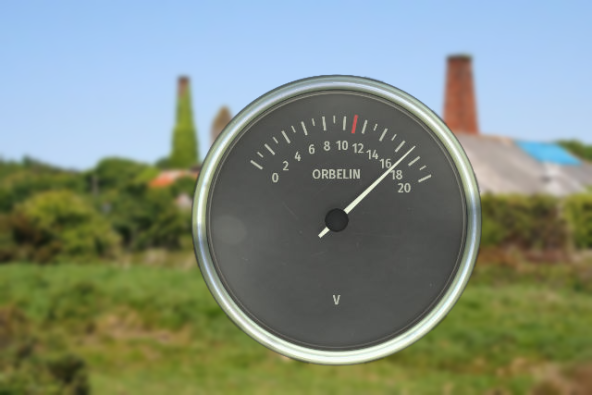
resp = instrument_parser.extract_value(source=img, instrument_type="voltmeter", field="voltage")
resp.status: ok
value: 17 V
